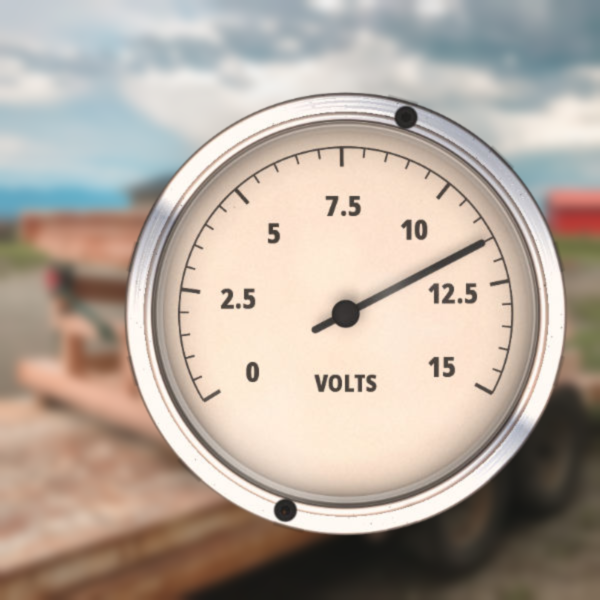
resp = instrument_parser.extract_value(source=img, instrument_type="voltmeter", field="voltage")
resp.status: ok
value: 11.5 V
